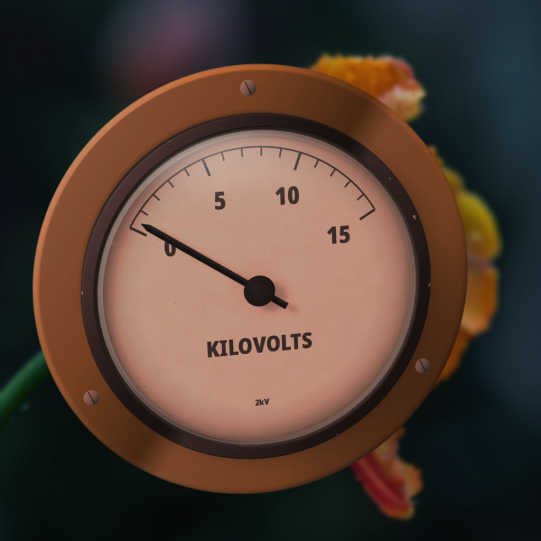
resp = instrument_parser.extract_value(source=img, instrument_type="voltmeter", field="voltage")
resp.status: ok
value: 0.5 kV
